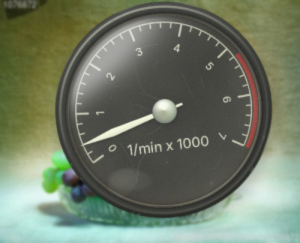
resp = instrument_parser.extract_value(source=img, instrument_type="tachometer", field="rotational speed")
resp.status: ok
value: 400 rpm
